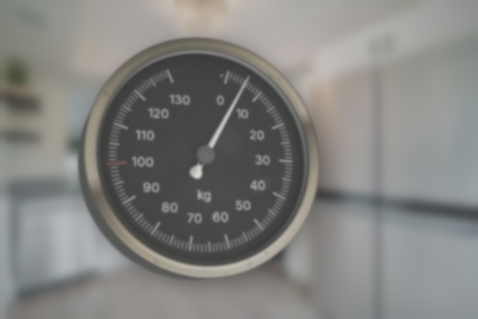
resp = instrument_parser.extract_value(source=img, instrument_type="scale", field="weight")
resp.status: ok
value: 5 kg
